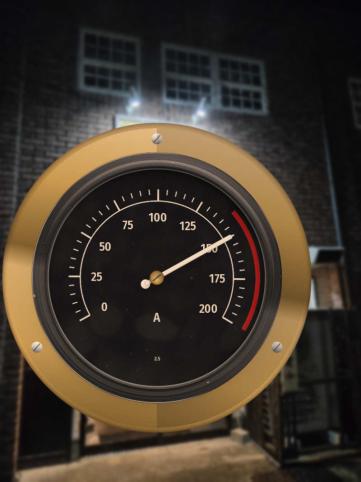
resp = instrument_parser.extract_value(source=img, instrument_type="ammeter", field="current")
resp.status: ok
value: 150 A
